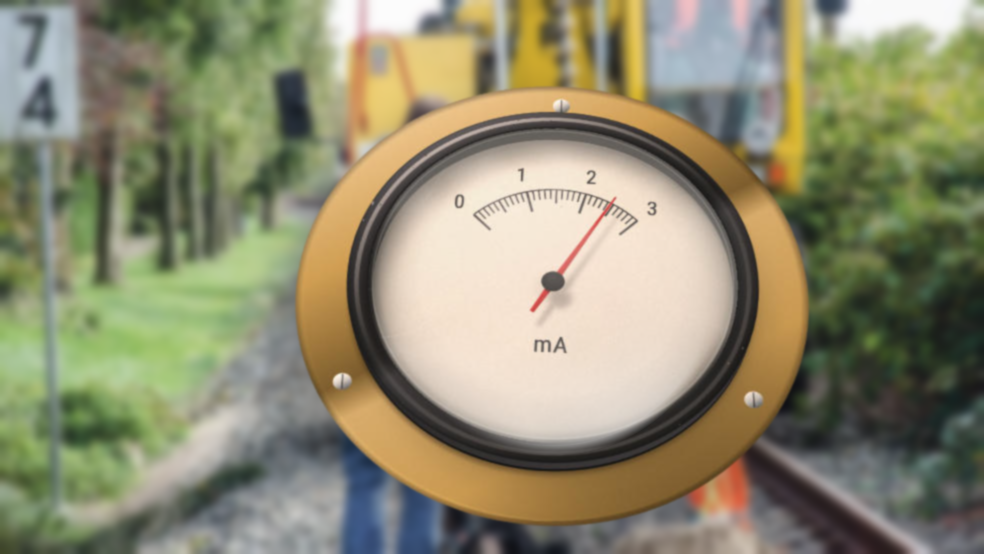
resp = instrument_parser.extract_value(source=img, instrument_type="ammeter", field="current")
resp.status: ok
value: 2.5 mA
